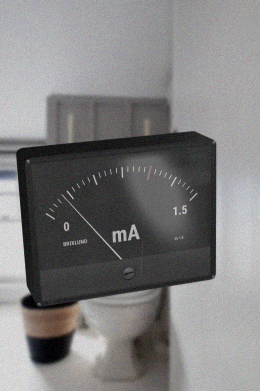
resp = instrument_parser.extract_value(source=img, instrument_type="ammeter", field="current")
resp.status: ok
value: 0.2 mA
